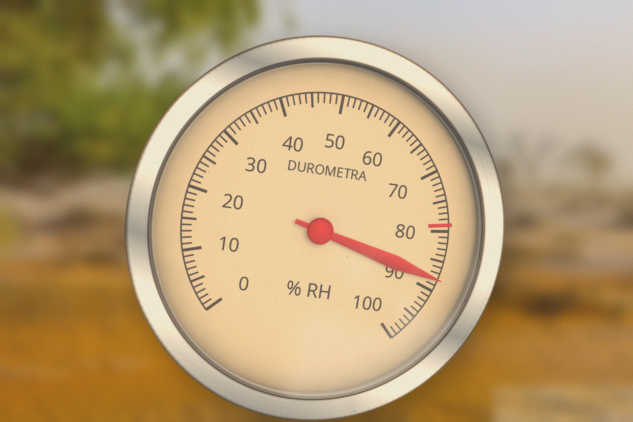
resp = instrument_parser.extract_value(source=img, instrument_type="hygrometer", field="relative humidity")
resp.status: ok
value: 88 %
